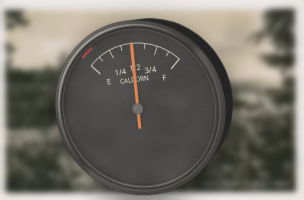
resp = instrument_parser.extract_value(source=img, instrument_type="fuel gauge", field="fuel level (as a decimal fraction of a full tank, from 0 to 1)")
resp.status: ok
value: 0.5
